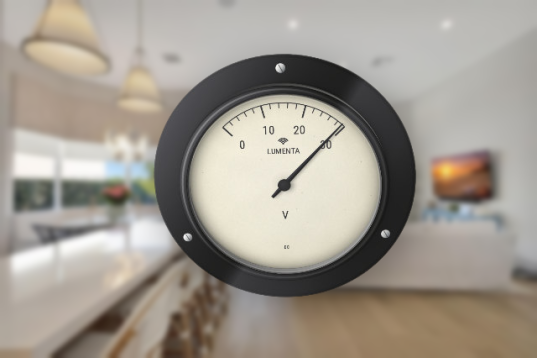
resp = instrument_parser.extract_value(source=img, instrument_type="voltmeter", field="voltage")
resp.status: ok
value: 29 V
